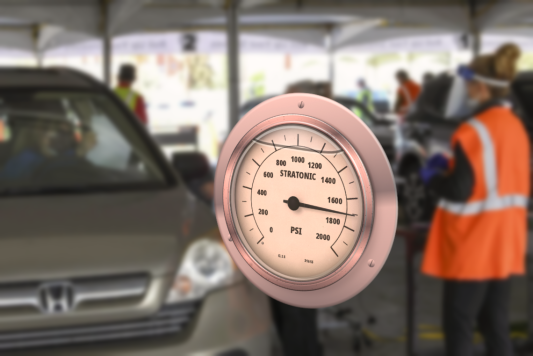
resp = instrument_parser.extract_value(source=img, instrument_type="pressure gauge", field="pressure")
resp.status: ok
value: 1700 psi
